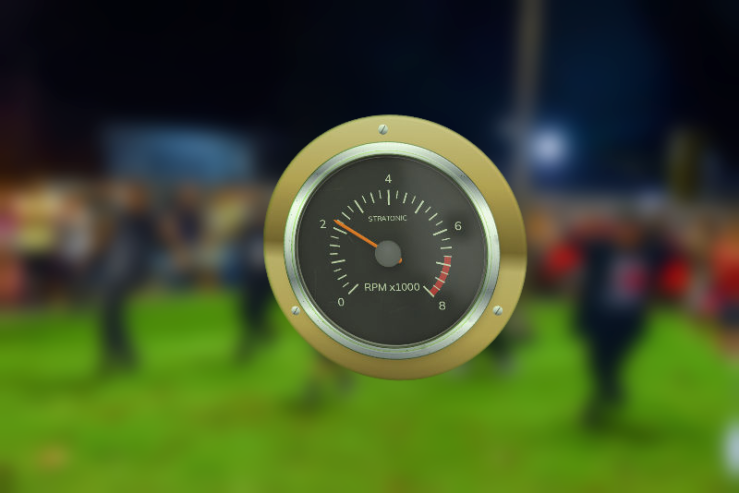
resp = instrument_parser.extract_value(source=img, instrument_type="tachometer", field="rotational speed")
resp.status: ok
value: 2250 rpm
